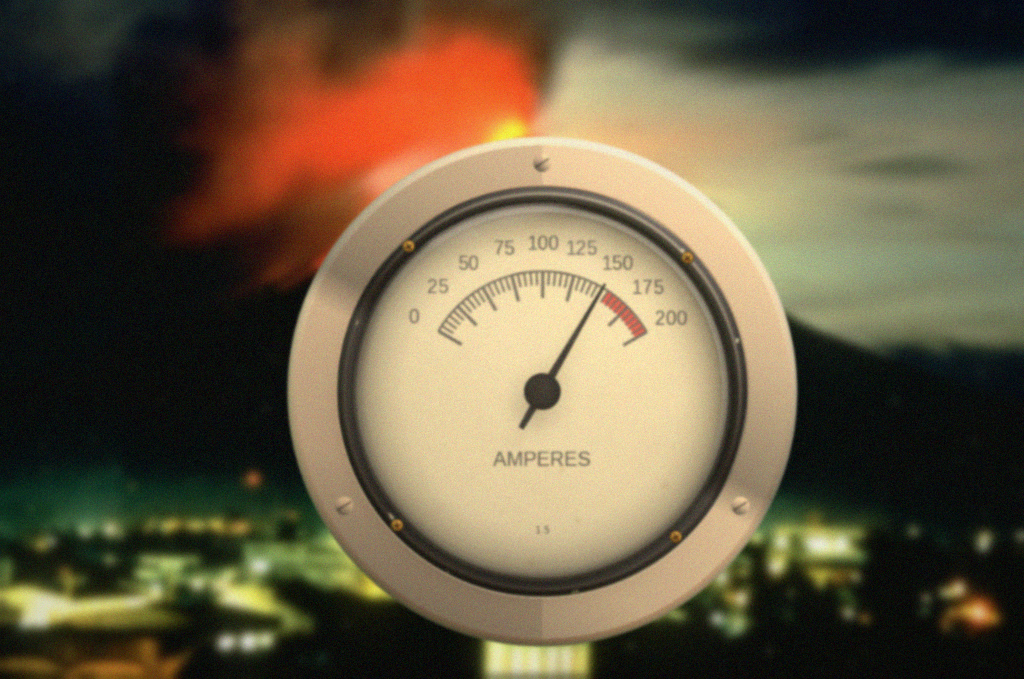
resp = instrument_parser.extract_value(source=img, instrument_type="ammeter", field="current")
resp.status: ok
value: 150 A
